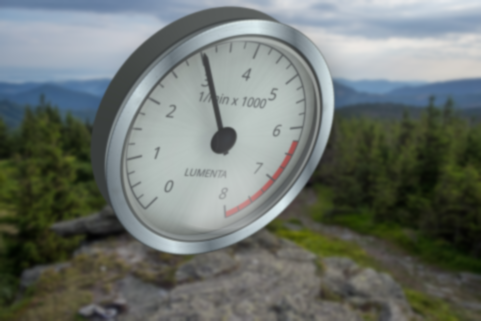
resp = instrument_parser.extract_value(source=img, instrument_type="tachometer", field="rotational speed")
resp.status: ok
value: 3000 rpm
